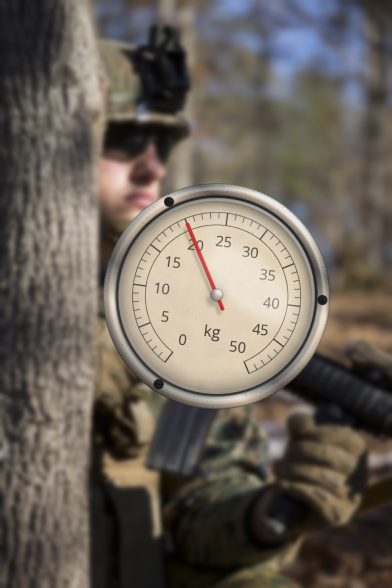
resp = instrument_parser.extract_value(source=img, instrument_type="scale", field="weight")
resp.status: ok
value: 20 kg
